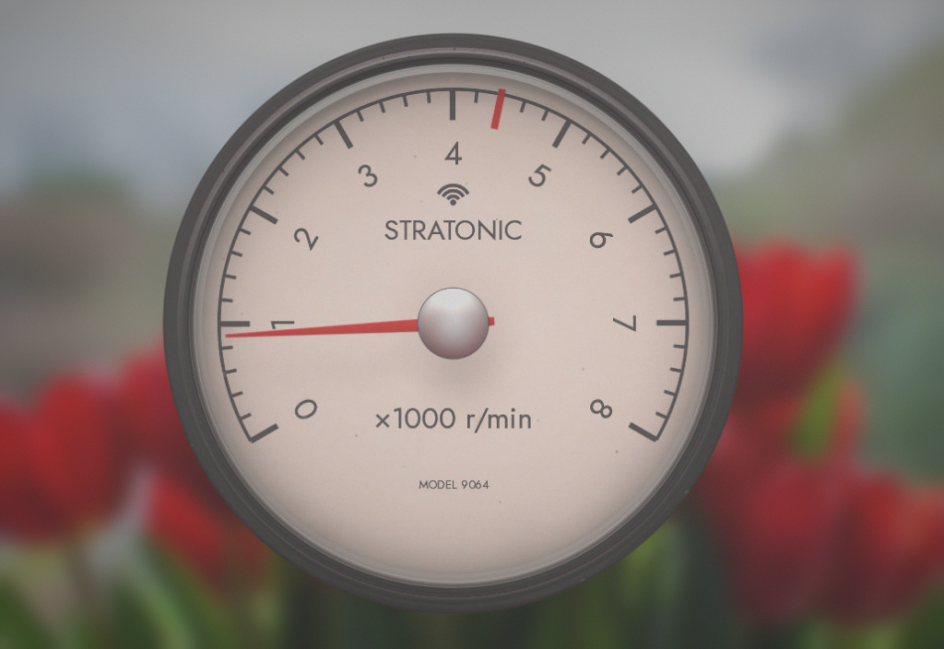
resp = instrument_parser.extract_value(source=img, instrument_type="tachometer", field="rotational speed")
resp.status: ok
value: 900 rpm
